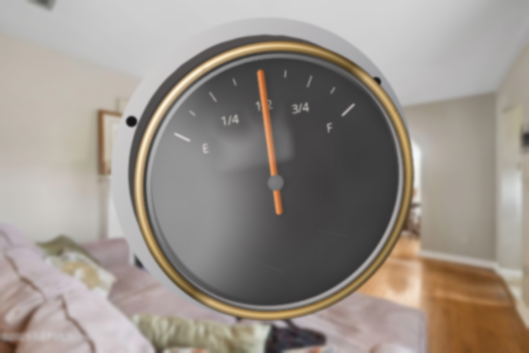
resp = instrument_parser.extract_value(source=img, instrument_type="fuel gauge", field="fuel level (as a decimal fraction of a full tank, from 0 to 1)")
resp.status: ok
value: 0.5
